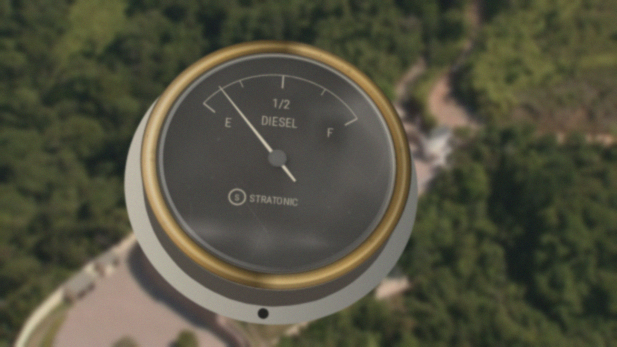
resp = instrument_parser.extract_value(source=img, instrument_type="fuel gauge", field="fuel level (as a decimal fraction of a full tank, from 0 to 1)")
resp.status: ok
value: 0.125
